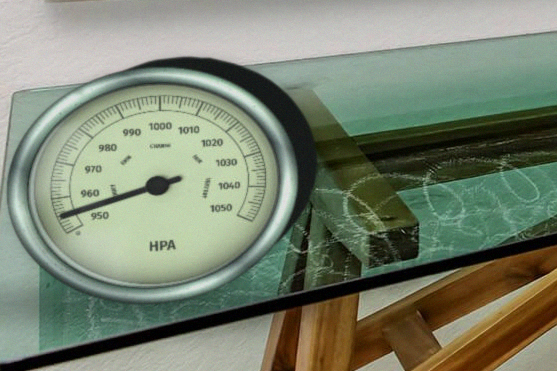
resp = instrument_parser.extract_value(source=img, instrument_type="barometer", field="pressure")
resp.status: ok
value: 955 hPa
